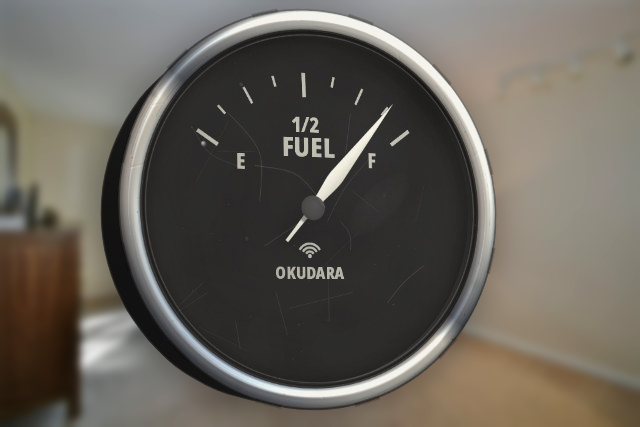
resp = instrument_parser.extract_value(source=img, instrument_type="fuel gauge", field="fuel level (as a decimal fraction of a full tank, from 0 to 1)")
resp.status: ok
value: 0.875
